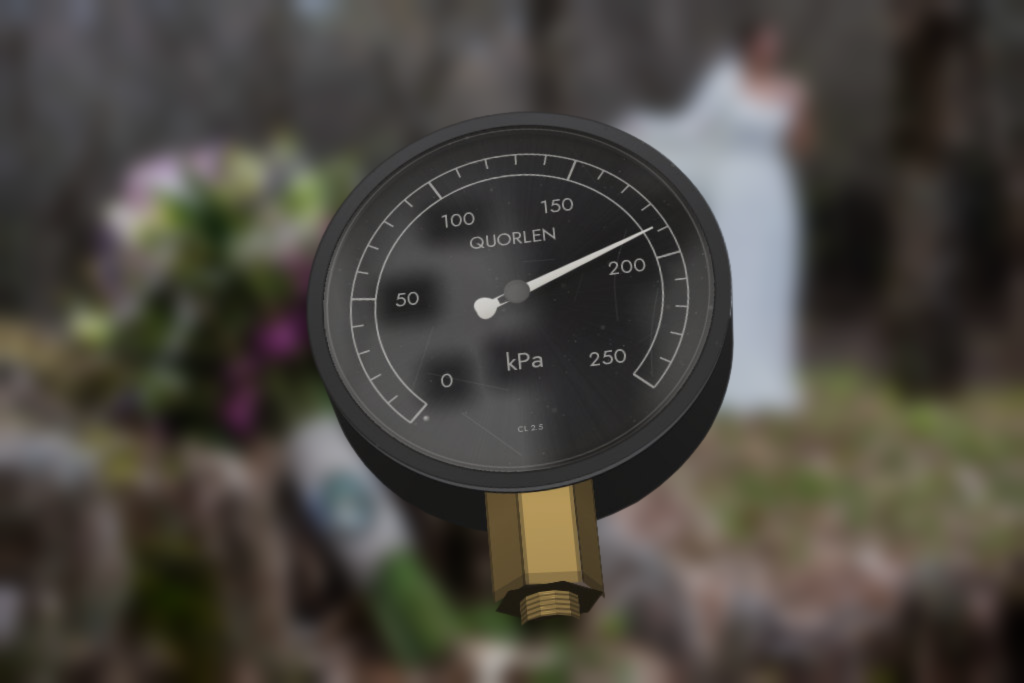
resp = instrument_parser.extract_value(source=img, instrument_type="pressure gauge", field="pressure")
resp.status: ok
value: 190 kPa
